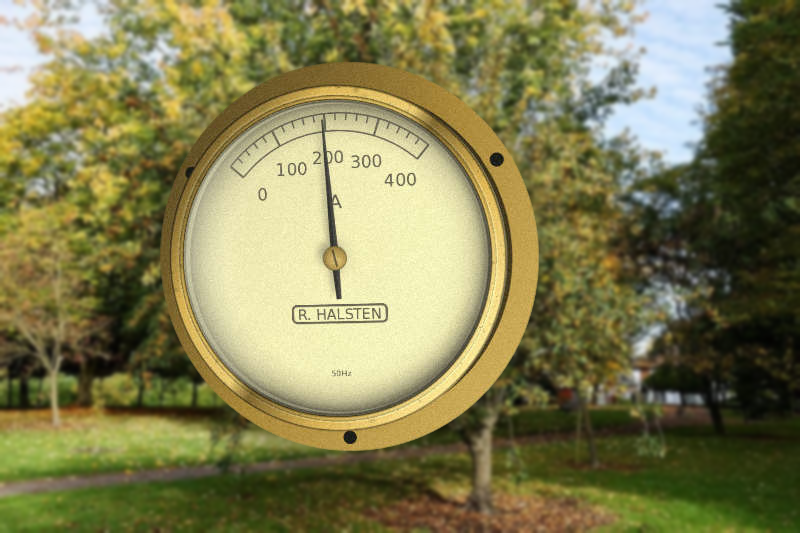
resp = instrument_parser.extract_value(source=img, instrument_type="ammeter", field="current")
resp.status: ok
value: 200 A
